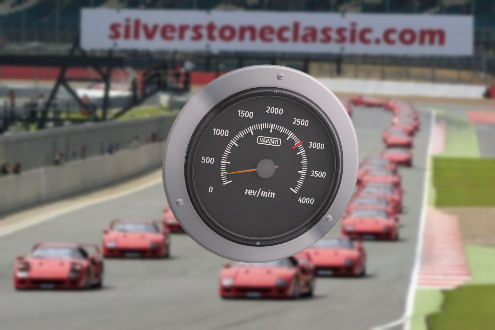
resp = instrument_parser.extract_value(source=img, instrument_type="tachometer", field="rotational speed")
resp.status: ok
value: 250 rpm
